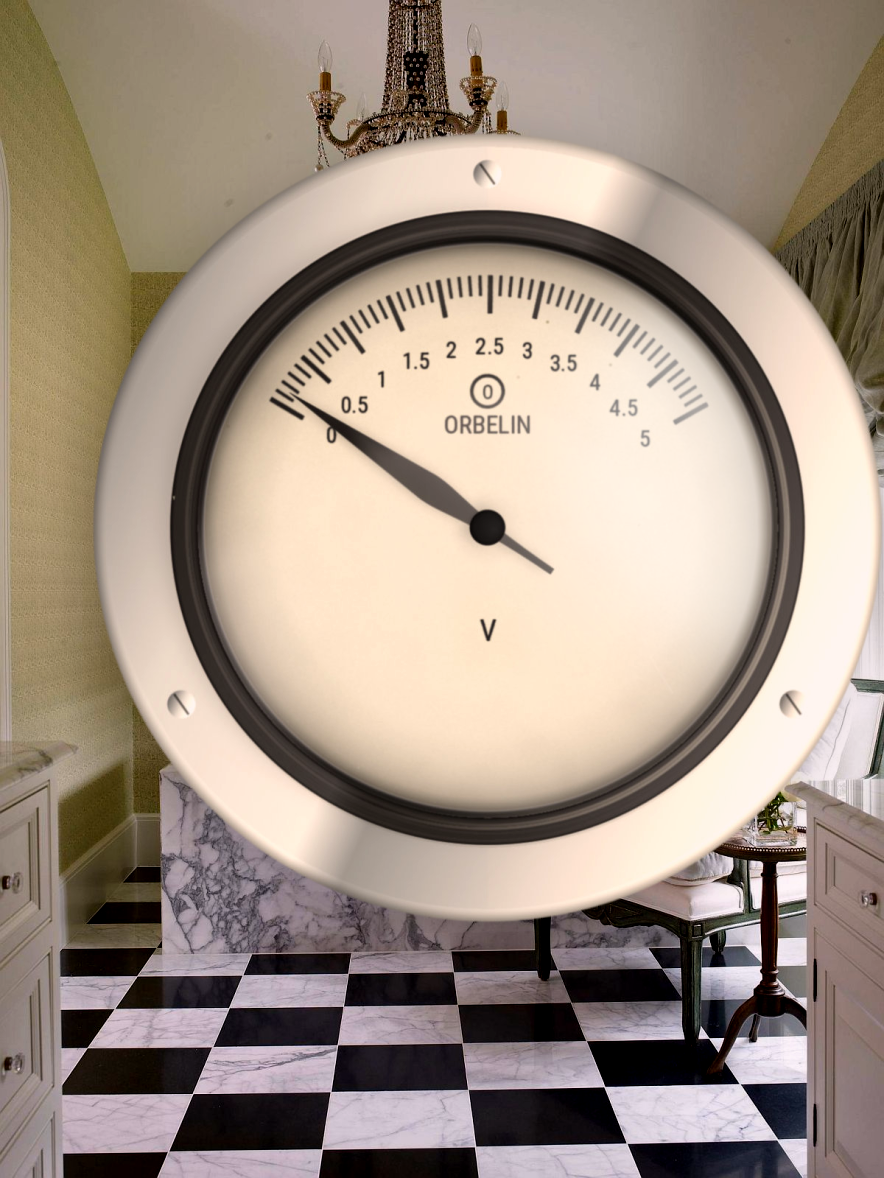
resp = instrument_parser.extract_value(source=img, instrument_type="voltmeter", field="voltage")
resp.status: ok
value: 0.15 V
